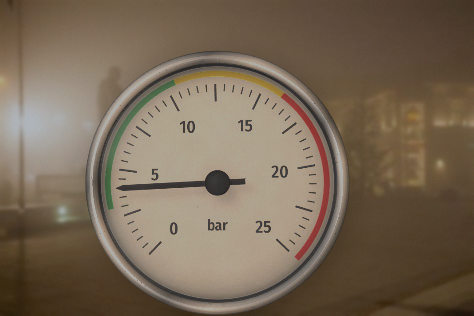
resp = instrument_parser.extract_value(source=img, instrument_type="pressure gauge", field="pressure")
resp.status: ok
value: 4 bar
